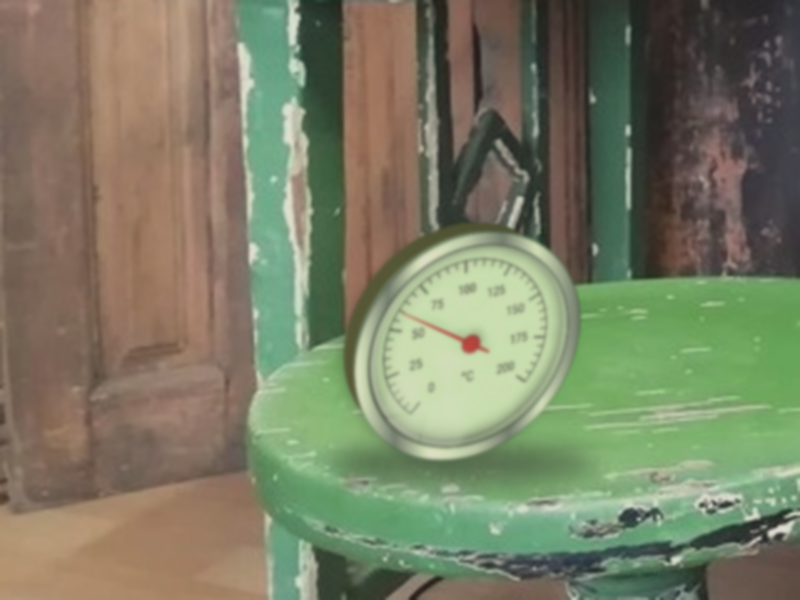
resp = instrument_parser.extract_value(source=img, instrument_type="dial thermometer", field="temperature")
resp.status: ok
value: 60 °C
